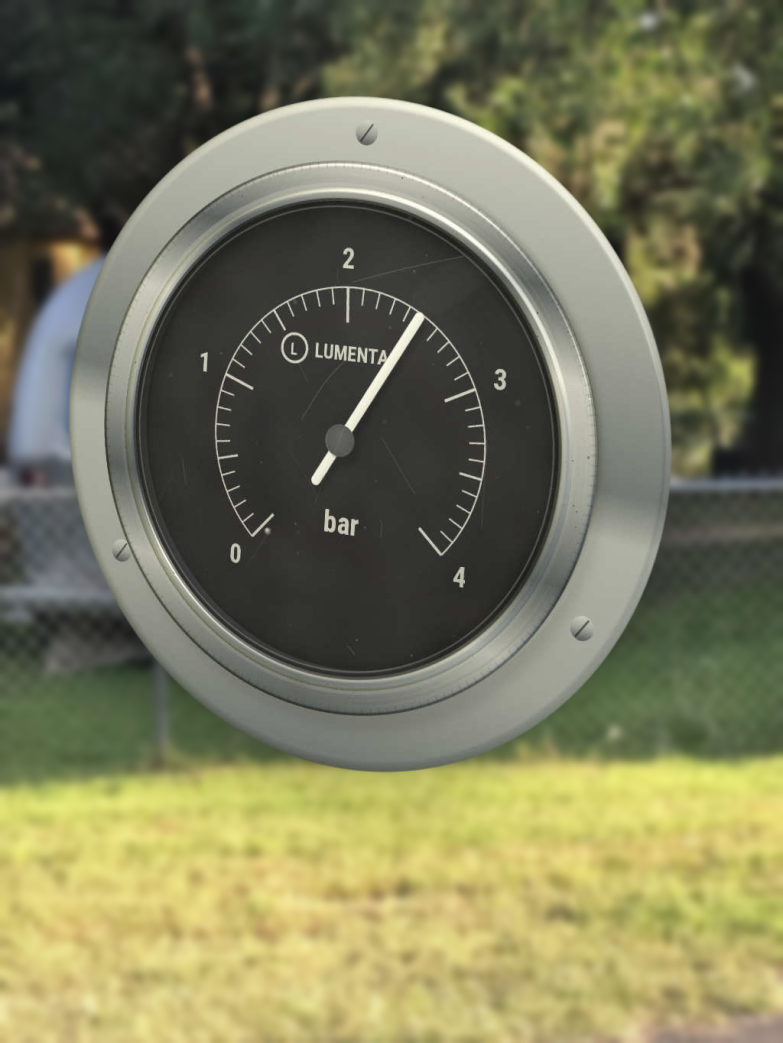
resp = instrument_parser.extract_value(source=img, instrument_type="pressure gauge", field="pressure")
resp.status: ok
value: 2.5 bar
